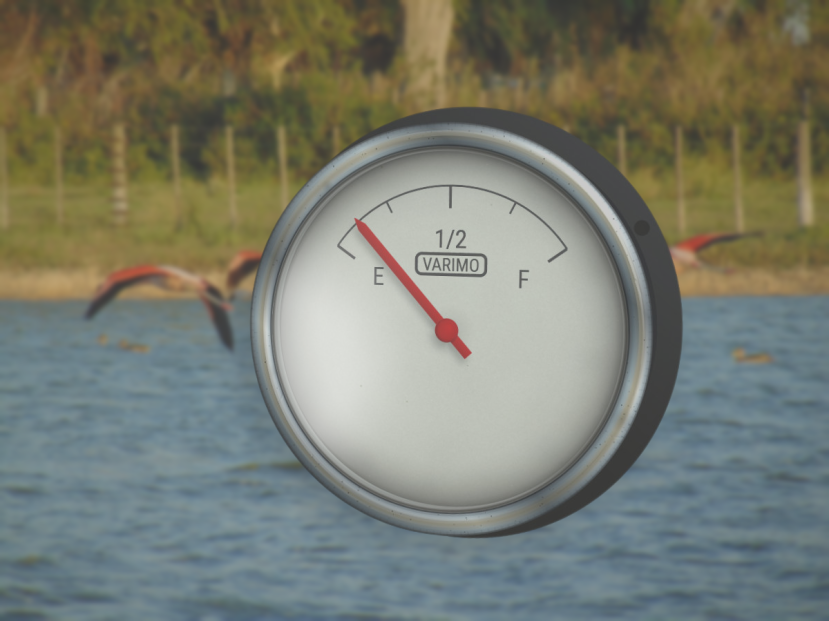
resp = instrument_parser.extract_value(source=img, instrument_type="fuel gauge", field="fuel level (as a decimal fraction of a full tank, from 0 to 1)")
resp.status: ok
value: 0.125
